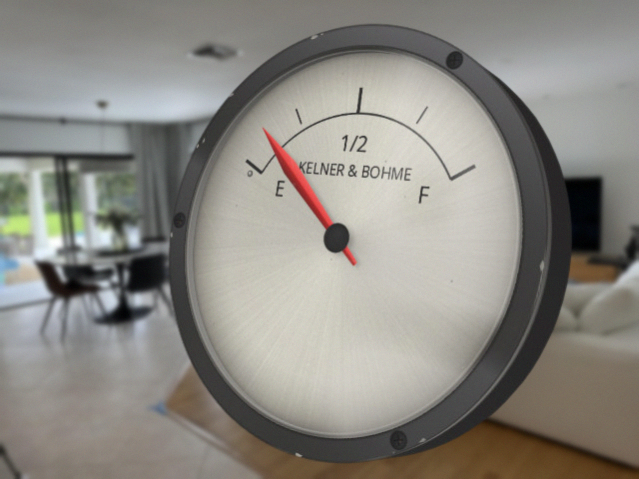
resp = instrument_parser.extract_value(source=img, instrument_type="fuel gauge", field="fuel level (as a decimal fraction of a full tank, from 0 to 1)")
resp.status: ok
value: 0.125
